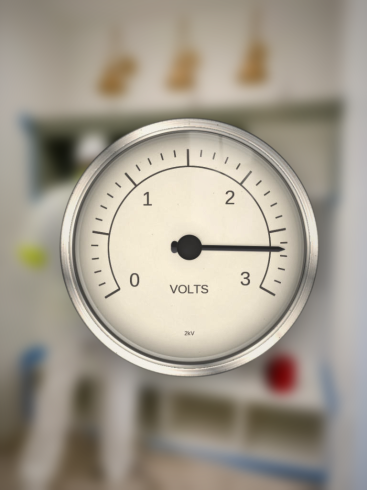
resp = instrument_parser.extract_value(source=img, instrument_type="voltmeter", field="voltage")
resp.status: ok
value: 2.65 V
